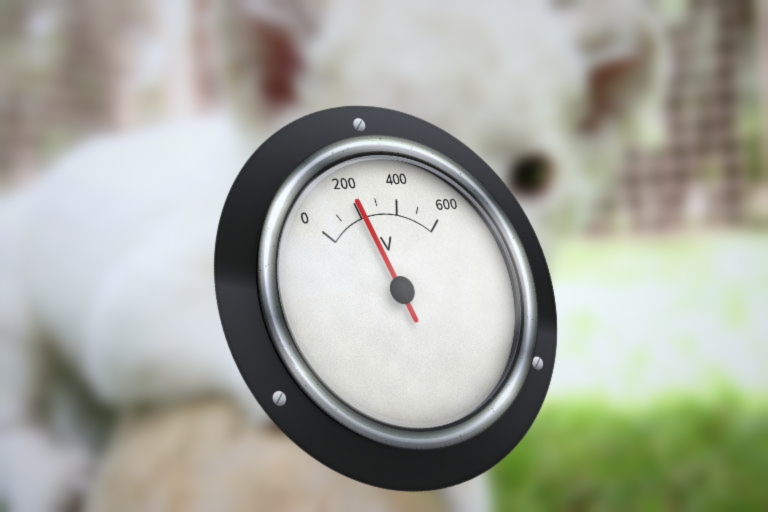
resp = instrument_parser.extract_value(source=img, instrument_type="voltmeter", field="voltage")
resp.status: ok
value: 200 V
